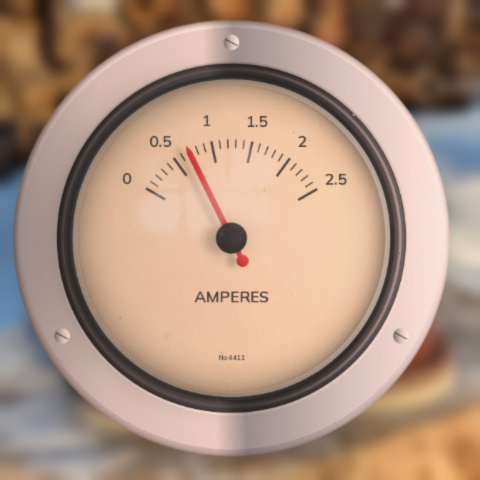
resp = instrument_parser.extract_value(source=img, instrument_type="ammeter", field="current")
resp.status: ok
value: 0.7 A
